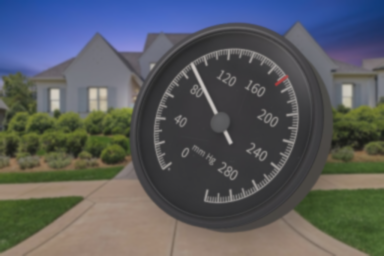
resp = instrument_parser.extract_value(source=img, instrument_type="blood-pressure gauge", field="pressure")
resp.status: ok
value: 90 mmHg
